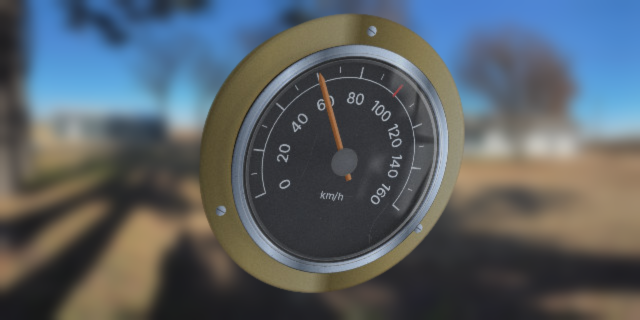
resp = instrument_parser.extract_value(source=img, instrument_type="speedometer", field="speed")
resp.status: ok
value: 60 km/h
